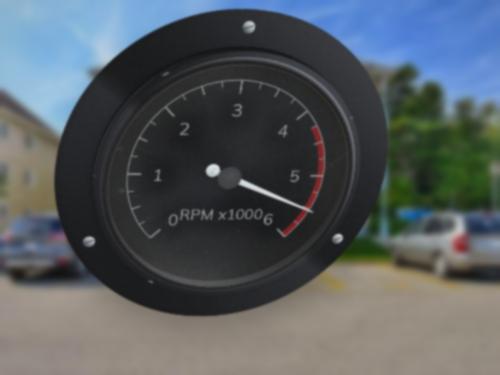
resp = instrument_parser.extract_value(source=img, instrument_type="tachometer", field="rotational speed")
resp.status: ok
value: 5500 rpm
